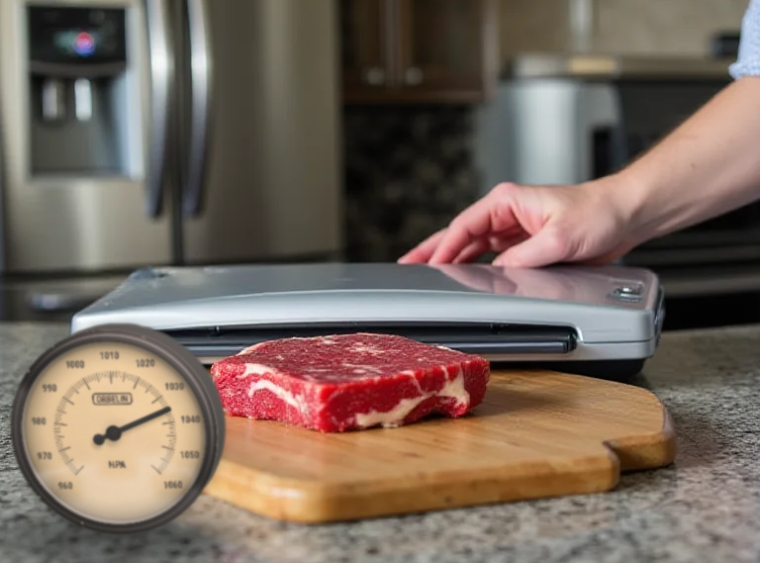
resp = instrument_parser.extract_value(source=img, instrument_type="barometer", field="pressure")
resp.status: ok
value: 1035 hPa
